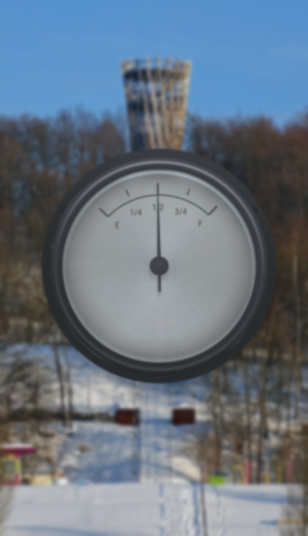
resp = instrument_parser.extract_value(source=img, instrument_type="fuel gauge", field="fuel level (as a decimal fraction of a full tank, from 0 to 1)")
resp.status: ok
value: 0.5
